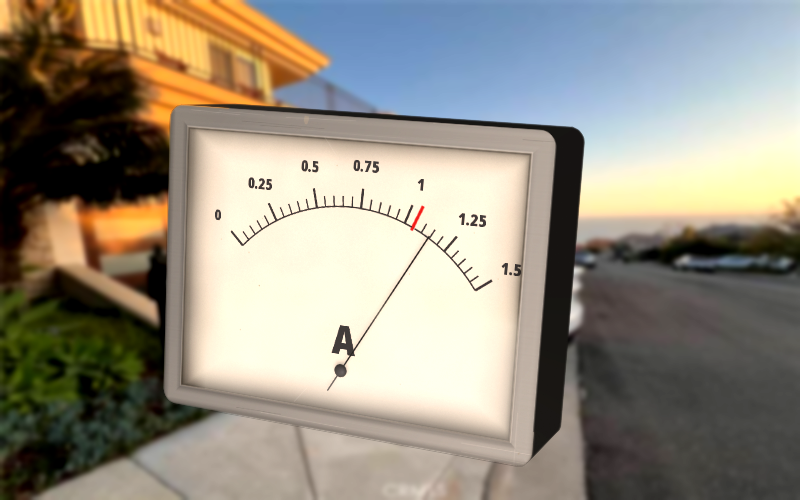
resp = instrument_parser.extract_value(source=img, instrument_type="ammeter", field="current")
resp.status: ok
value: 1.15 A
